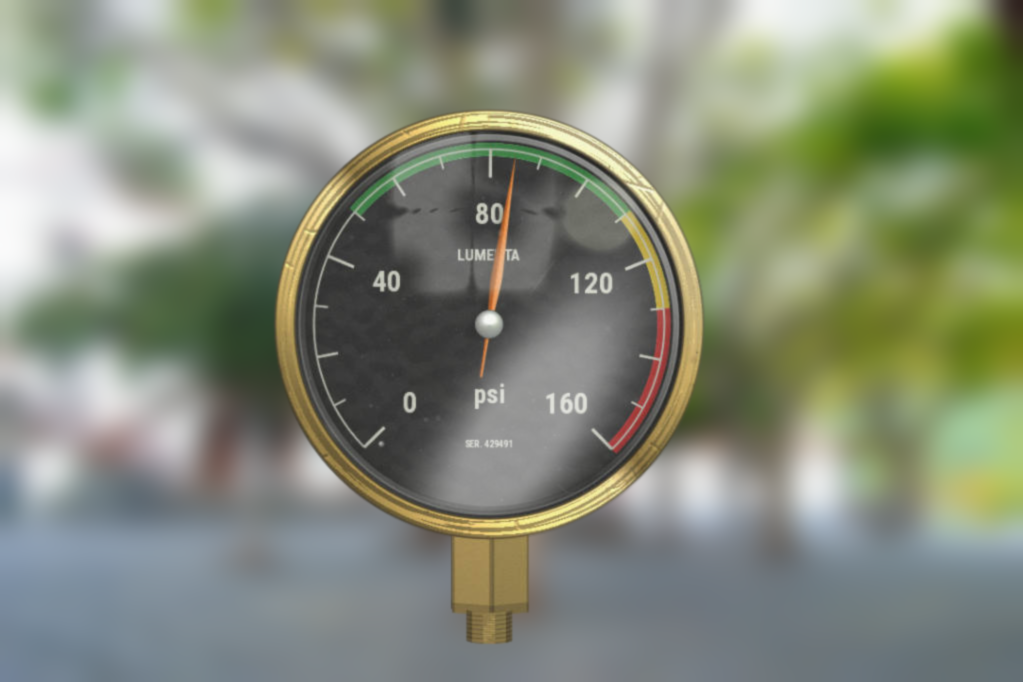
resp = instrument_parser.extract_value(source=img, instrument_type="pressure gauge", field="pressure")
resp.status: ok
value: 85 psi
